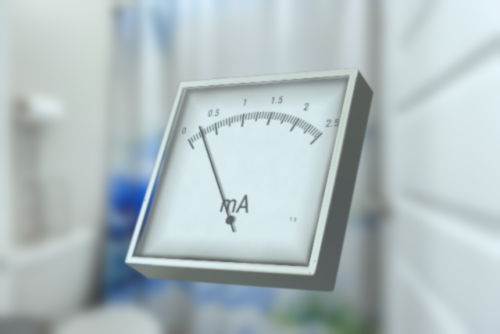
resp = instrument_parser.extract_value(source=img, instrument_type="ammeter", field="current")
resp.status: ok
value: 0.25 mA
